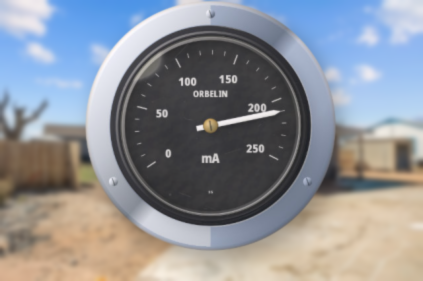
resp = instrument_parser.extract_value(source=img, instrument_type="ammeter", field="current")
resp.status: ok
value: 210 mA
